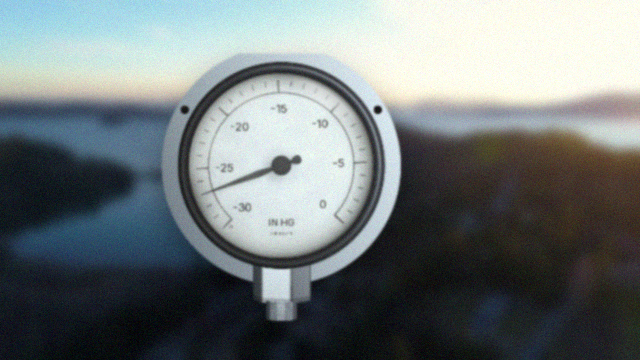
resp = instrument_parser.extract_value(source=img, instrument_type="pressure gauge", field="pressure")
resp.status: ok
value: -27 inHg
